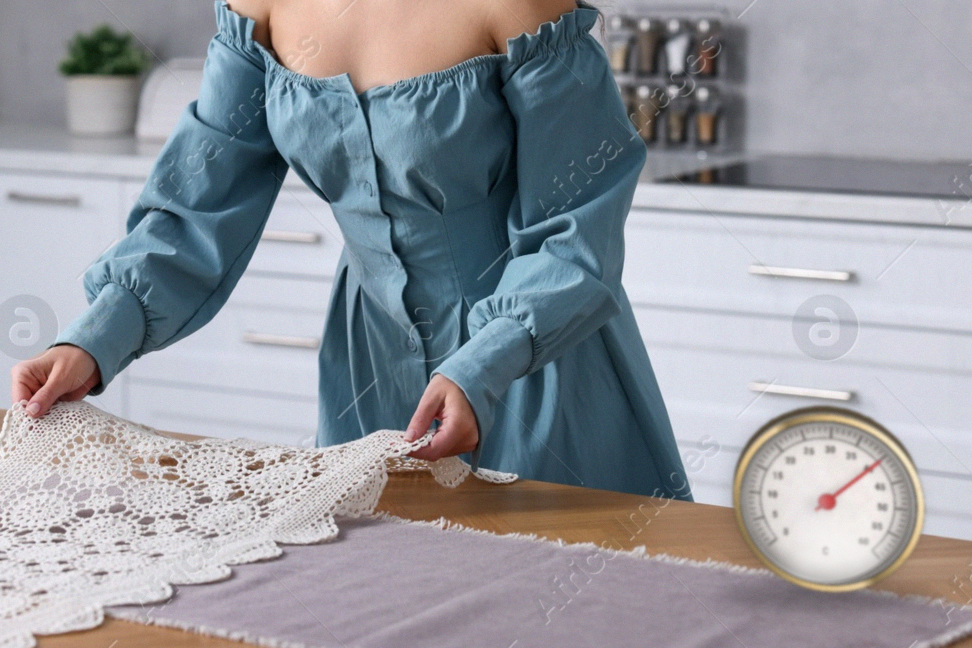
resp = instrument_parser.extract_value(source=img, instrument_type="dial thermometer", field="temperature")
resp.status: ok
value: 40 °C
